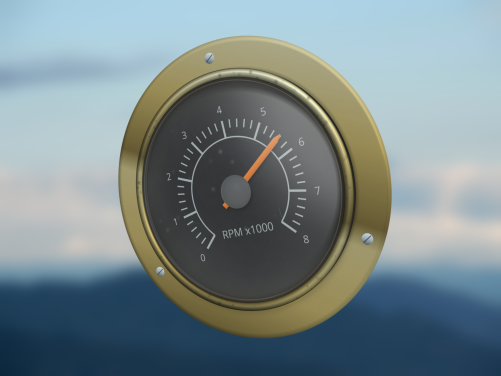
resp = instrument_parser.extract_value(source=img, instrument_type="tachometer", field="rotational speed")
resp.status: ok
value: 5600 rpm
